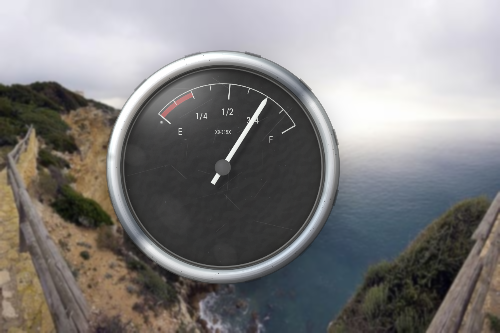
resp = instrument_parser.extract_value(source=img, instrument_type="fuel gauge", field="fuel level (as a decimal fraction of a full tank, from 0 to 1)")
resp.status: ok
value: 0.75
